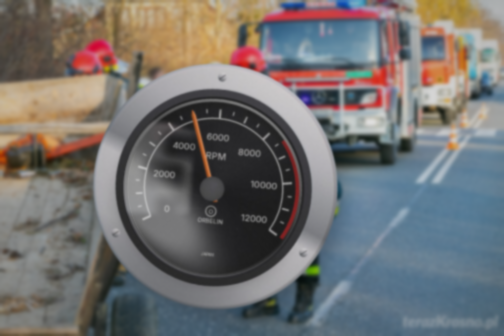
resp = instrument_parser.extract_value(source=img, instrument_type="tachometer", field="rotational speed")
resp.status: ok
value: 5000 rpm
